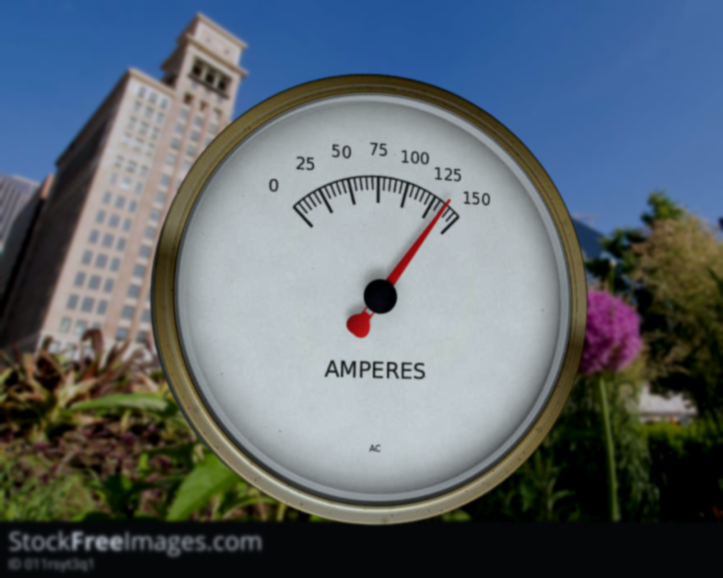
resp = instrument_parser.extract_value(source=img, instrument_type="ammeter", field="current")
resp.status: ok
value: 135 A
